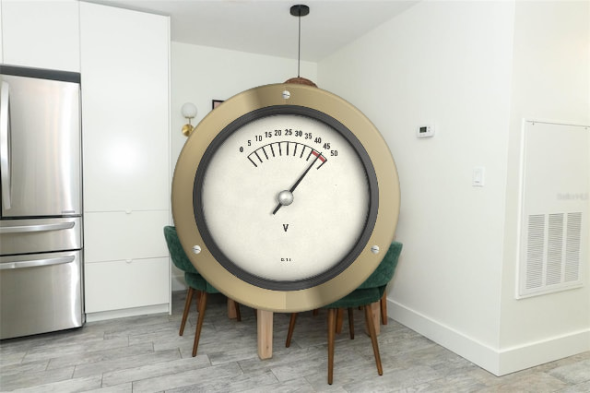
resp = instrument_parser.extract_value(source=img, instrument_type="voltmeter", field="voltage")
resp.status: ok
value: 45 V
